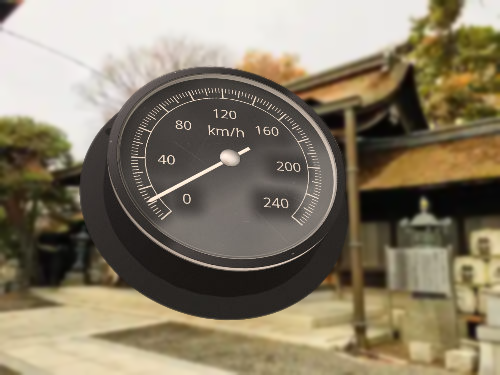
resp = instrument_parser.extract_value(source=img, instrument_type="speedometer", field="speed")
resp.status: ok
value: 10 km/h
